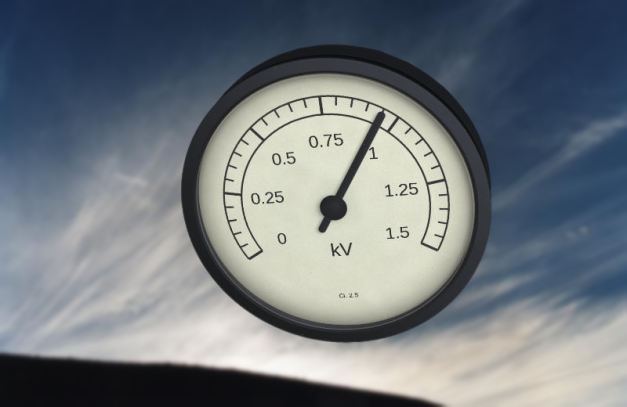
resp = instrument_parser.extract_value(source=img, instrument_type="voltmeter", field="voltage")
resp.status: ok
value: 0.95 kV
